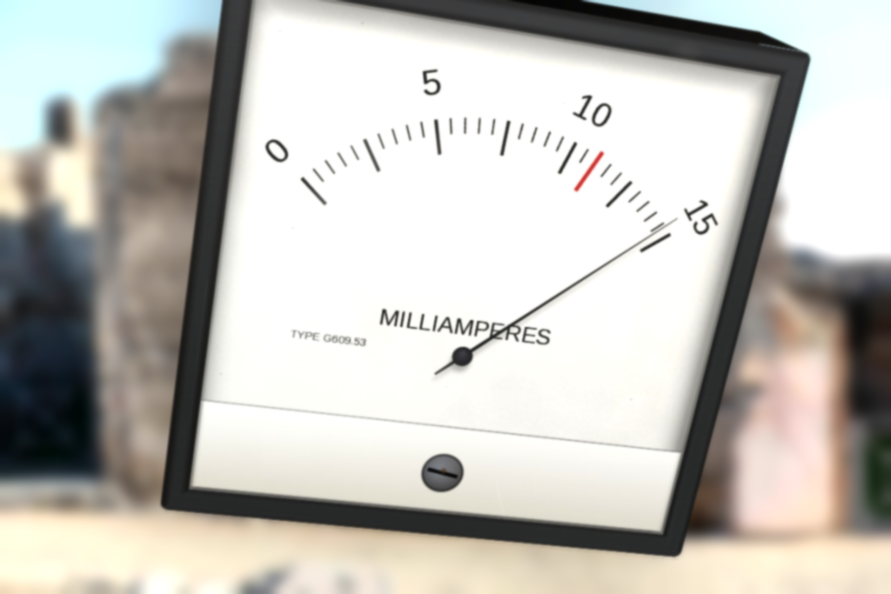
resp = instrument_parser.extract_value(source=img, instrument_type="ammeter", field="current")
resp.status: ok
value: 14.5 mA
